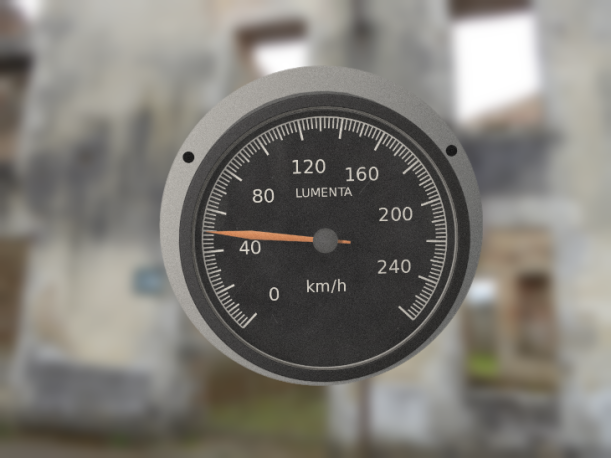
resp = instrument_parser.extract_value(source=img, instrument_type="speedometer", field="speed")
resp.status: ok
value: 50 km/h
